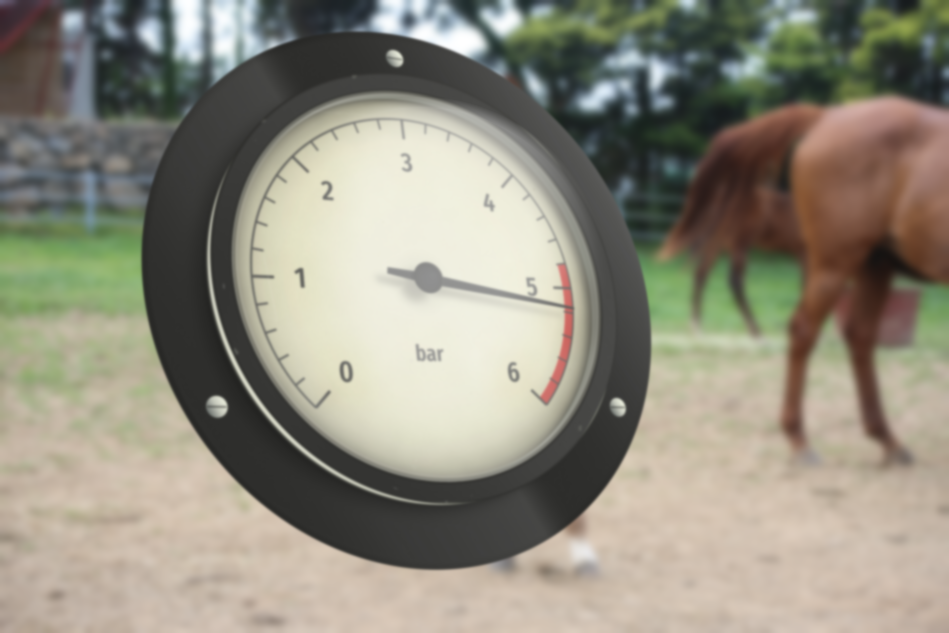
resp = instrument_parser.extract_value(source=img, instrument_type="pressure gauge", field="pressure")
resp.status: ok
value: 5.2 bar
